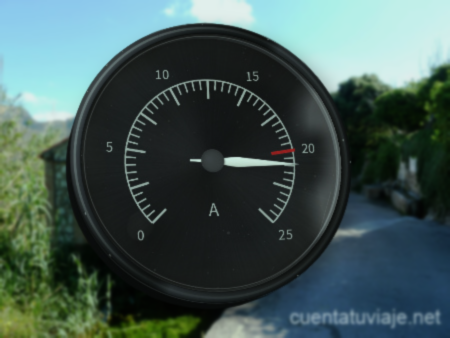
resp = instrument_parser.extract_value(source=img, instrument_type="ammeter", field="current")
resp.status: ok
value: 21 A
